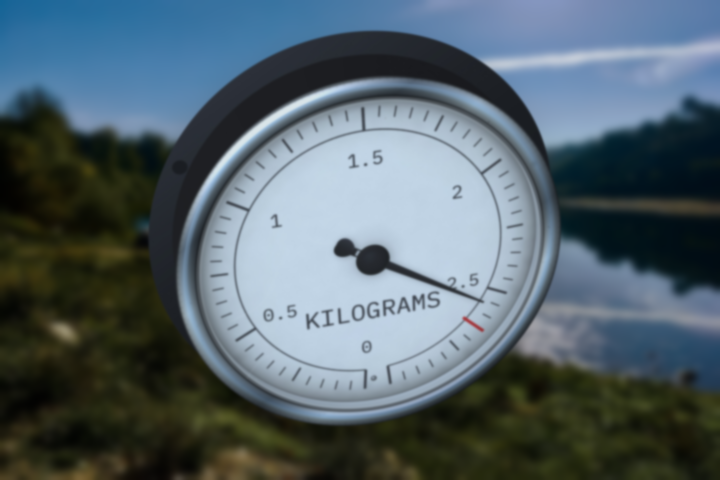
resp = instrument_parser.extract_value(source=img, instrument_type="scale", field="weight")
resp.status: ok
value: 2.55 kg
